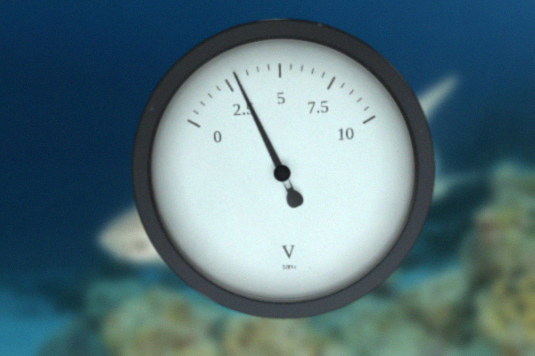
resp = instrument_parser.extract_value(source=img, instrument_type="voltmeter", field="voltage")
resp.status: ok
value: 3 V
